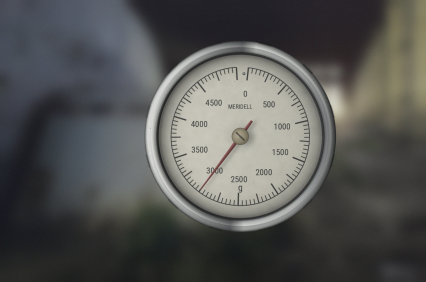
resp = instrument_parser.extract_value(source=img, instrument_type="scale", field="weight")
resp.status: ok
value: 3000 g
